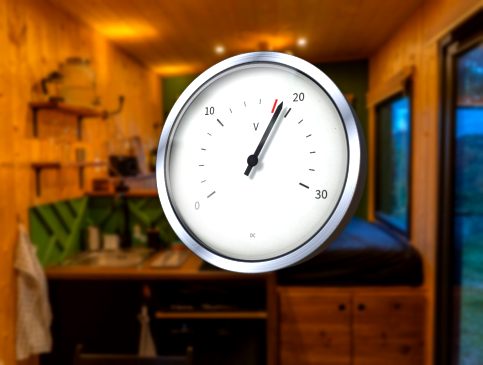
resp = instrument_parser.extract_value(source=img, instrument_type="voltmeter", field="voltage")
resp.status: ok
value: 19 V
